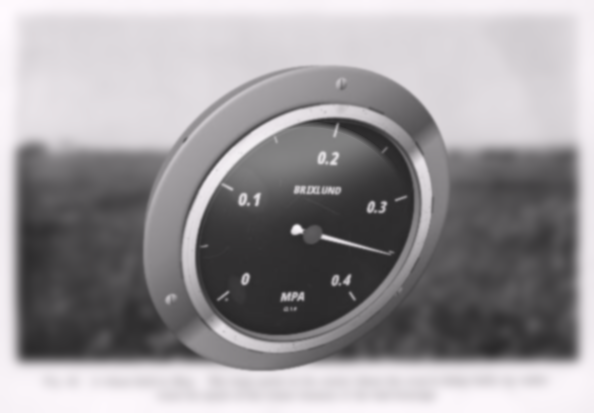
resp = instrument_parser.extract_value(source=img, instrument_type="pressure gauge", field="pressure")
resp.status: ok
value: 0.35 MPa
